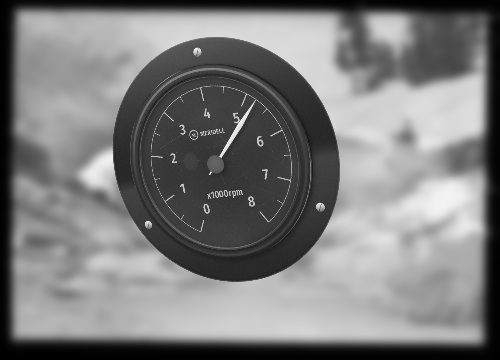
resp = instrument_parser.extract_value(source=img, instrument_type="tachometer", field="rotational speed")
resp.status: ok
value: 5250 rpm
